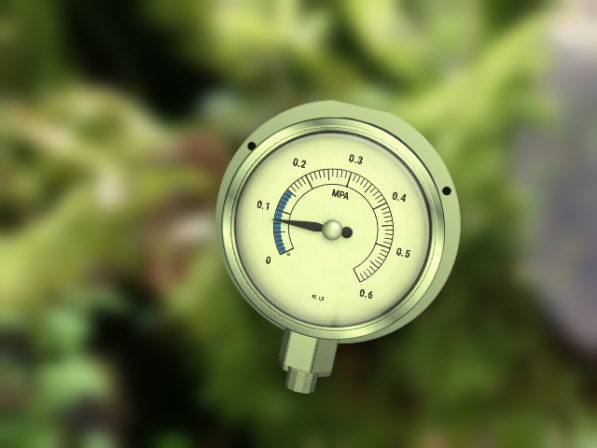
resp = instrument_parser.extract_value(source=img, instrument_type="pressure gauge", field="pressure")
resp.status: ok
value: 0.08 MPa
